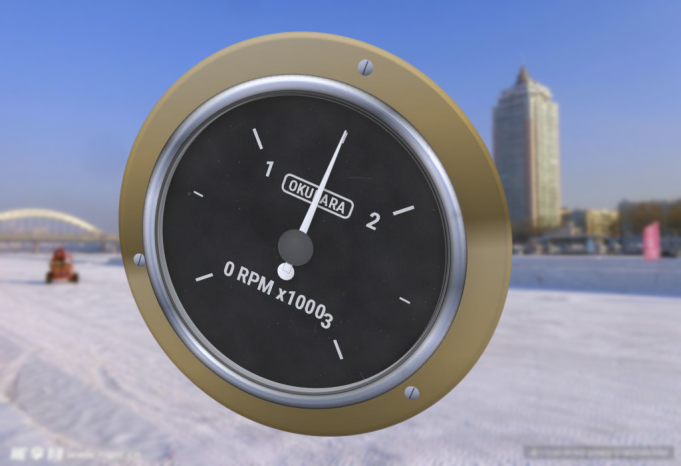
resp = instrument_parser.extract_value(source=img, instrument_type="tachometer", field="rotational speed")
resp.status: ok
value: 1500 rpm
